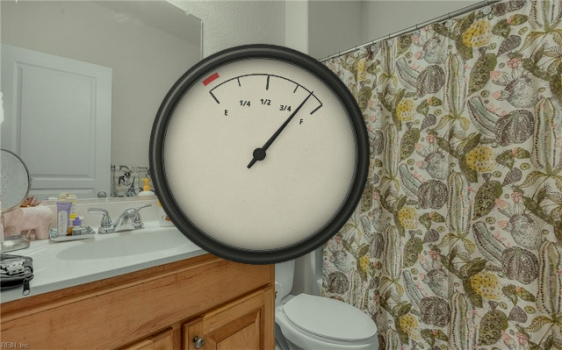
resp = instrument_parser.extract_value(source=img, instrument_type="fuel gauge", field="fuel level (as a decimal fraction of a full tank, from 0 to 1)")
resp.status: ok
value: 0.875
